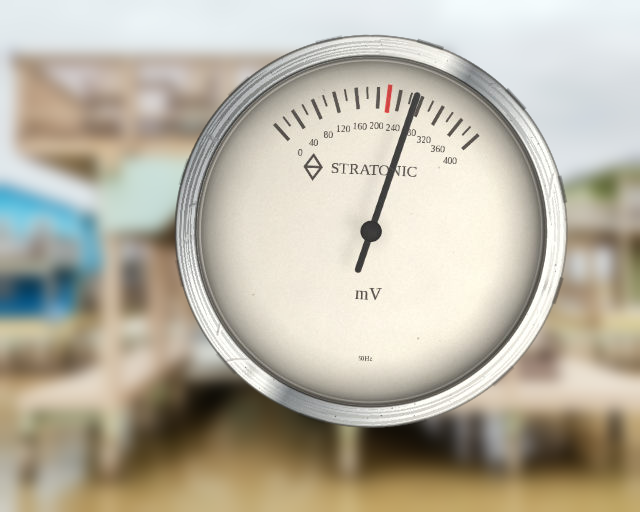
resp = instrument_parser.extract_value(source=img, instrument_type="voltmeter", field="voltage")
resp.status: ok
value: 270 mV
